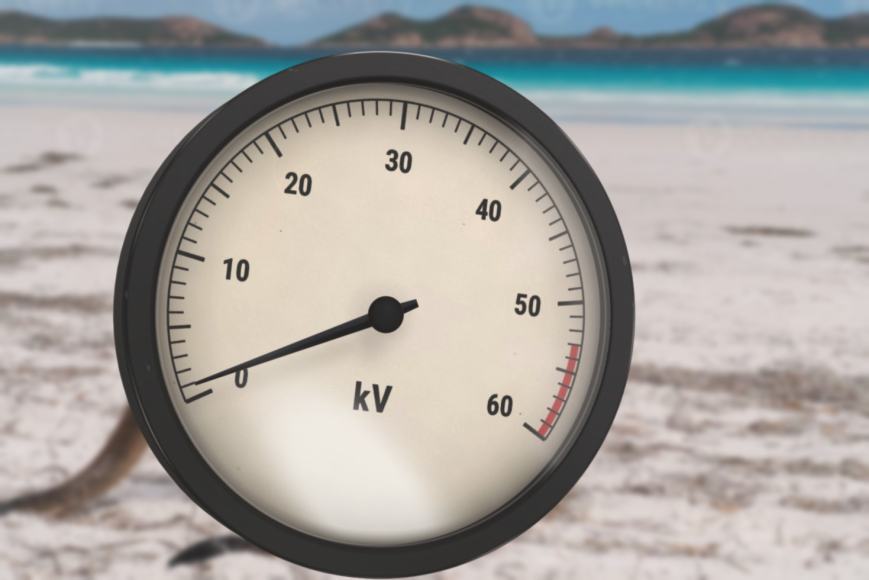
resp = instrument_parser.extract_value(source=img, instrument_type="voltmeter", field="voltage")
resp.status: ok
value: 1 kV
